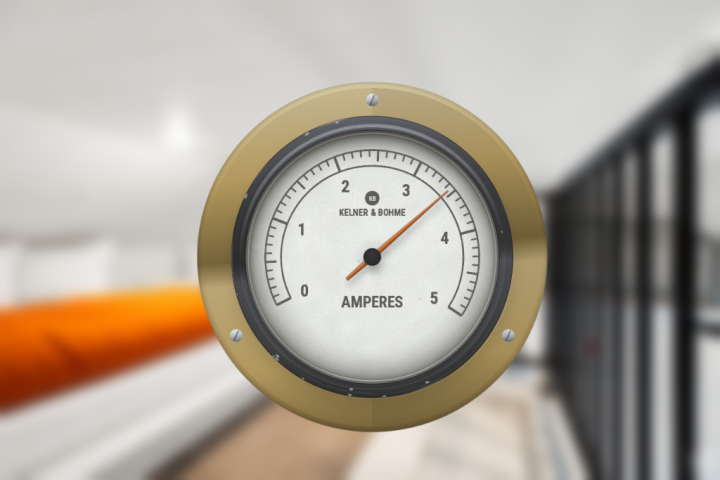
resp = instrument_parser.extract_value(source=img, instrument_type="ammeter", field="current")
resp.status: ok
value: 3.45 A
